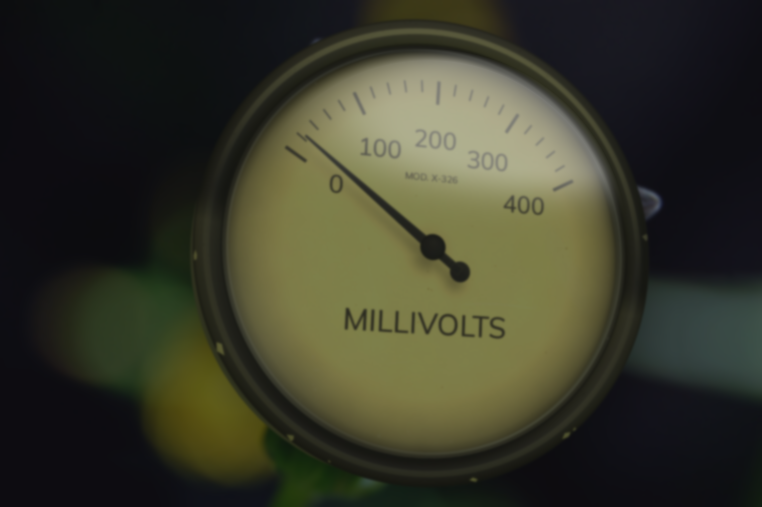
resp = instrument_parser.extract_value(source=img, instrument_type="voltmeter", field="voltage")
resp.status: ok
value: 20 mV
